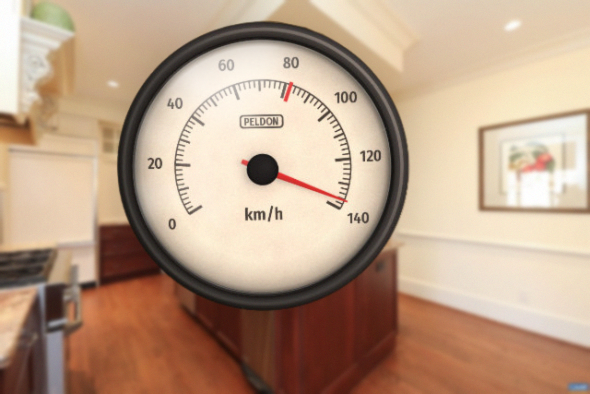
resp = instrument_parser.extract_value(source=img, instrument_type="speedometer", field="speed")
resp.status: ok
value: 136 km/h
